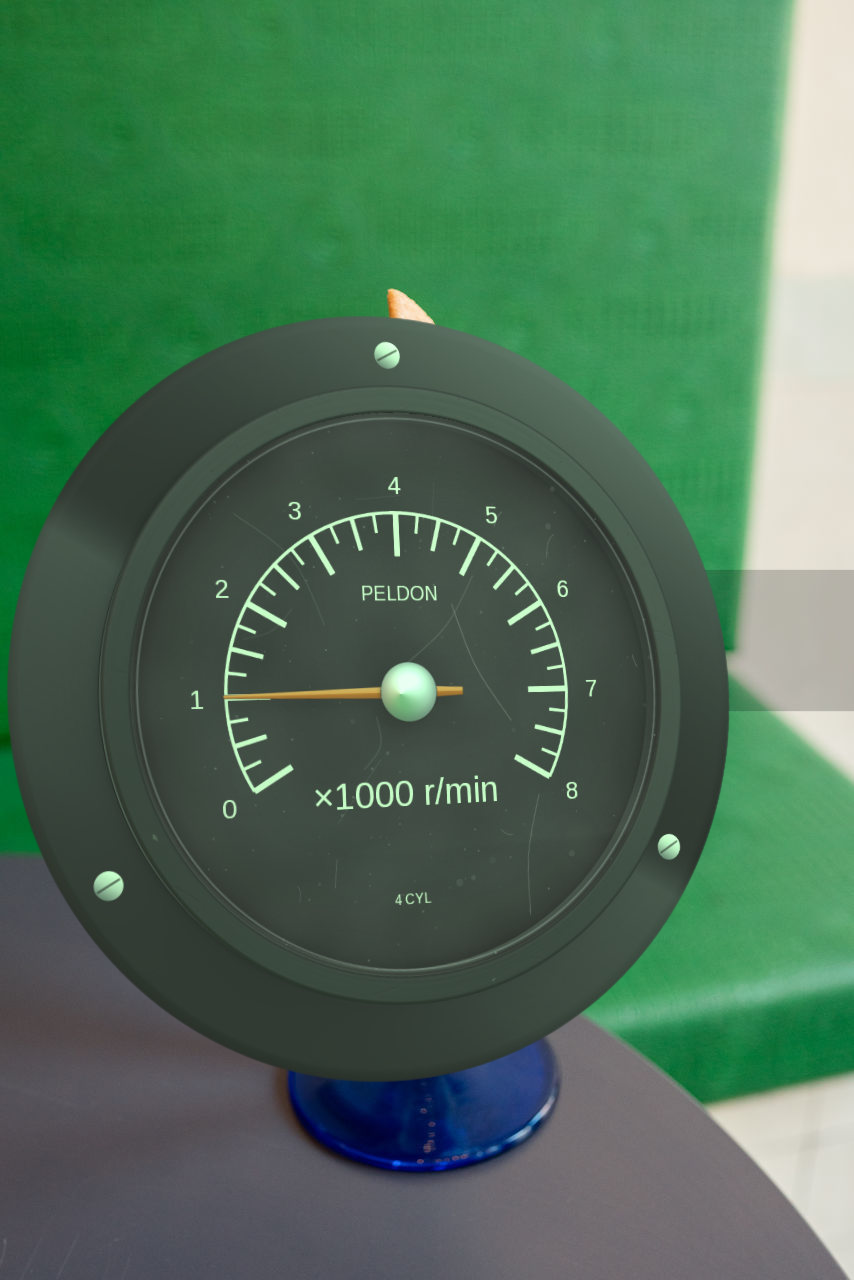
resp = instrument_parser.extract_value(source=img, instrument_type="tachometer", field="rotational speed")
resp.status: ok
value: 1000 rpm
